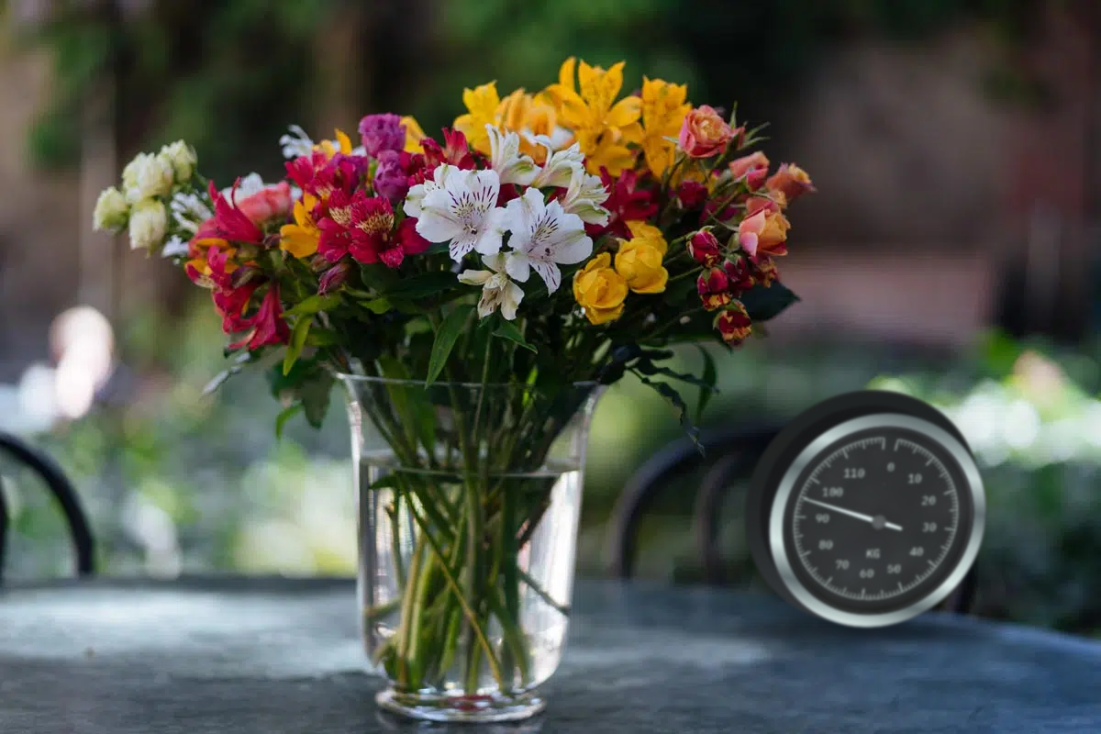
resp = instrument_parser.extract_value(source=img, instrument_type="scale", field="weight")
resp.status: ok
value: 95 kg
